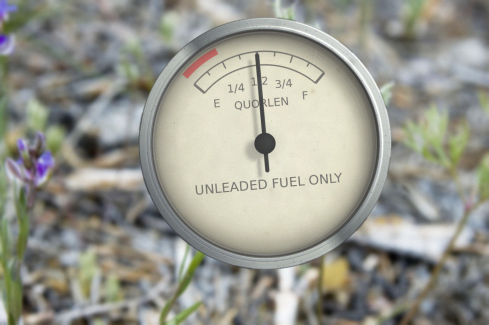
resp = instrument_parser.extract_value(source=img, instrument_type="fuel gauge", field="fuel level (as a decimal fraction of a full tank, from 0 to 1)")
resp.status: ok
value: 0.5
